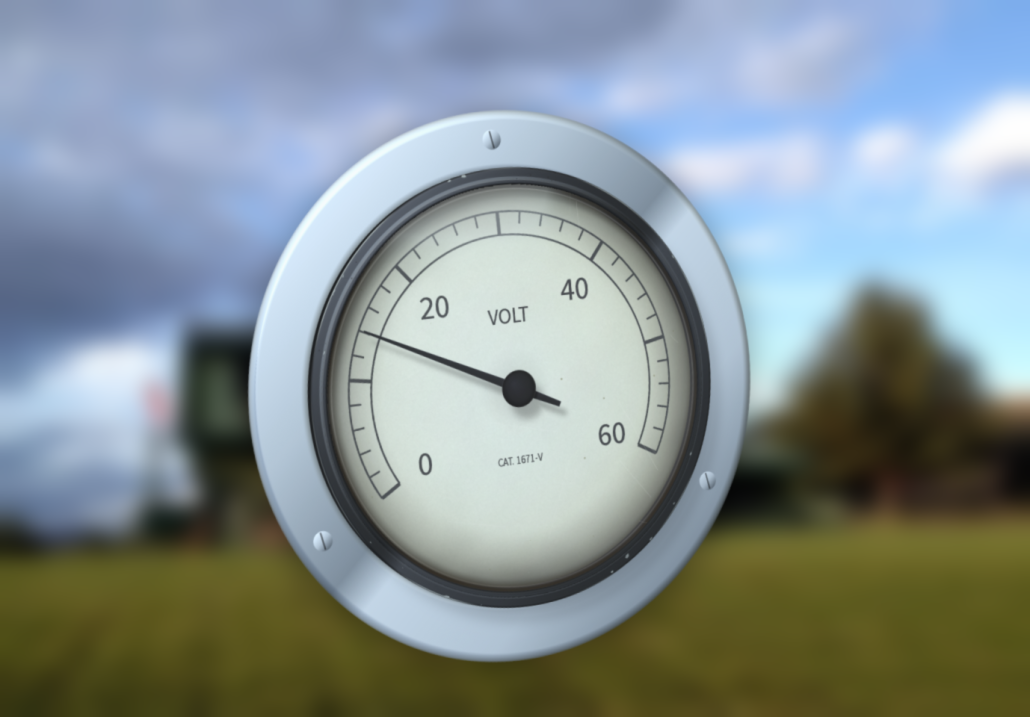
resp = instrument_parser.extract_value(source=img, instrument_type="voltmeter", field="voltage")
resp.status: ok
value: 14 V
